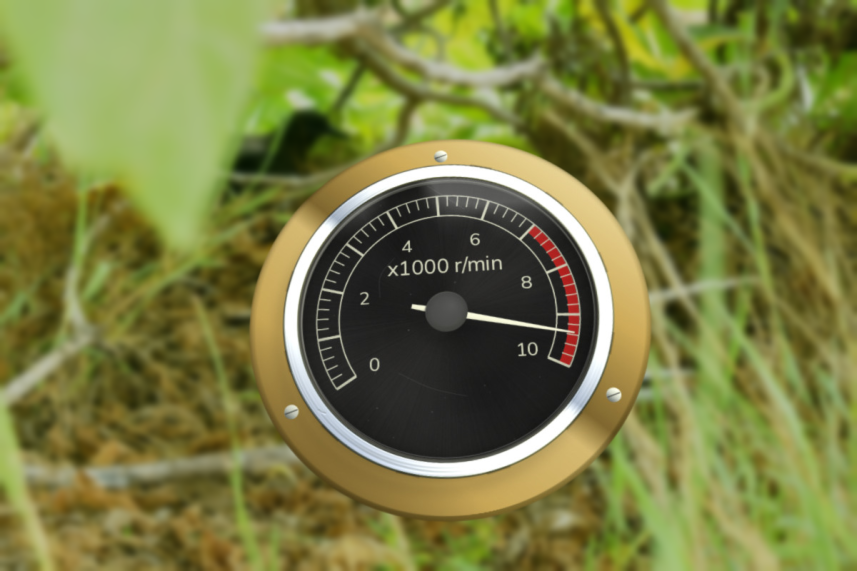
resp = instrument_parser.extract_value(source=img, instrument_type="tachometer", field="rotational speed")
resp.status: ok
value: 9400 rpm
